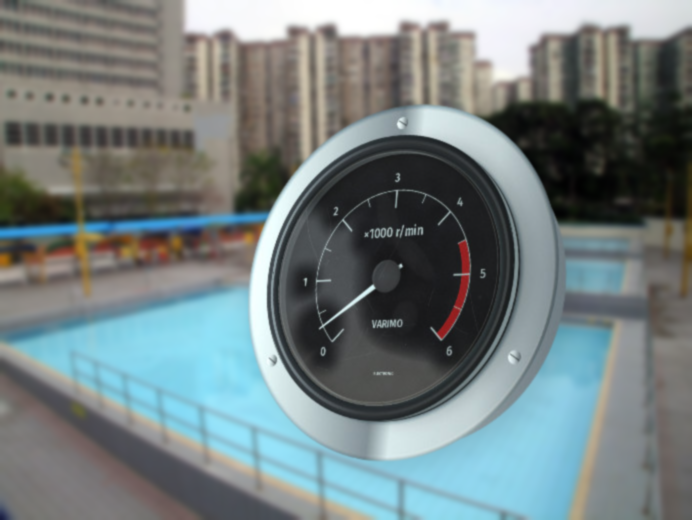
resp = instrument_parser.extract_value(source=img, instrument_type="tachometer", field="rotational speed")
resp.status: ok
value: 250 rpm
